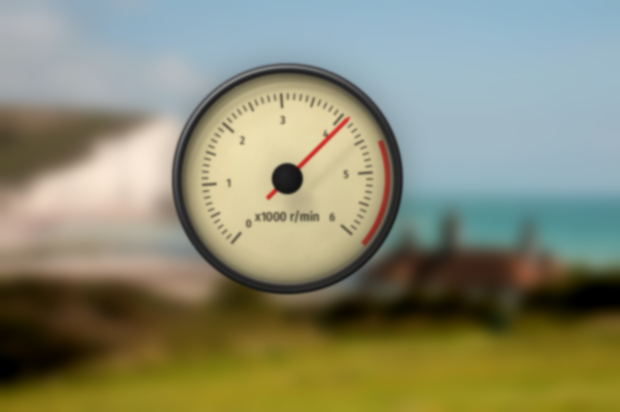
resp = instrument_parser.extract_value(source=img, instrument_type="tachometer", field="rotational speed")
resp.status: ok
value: 4100 rpm
